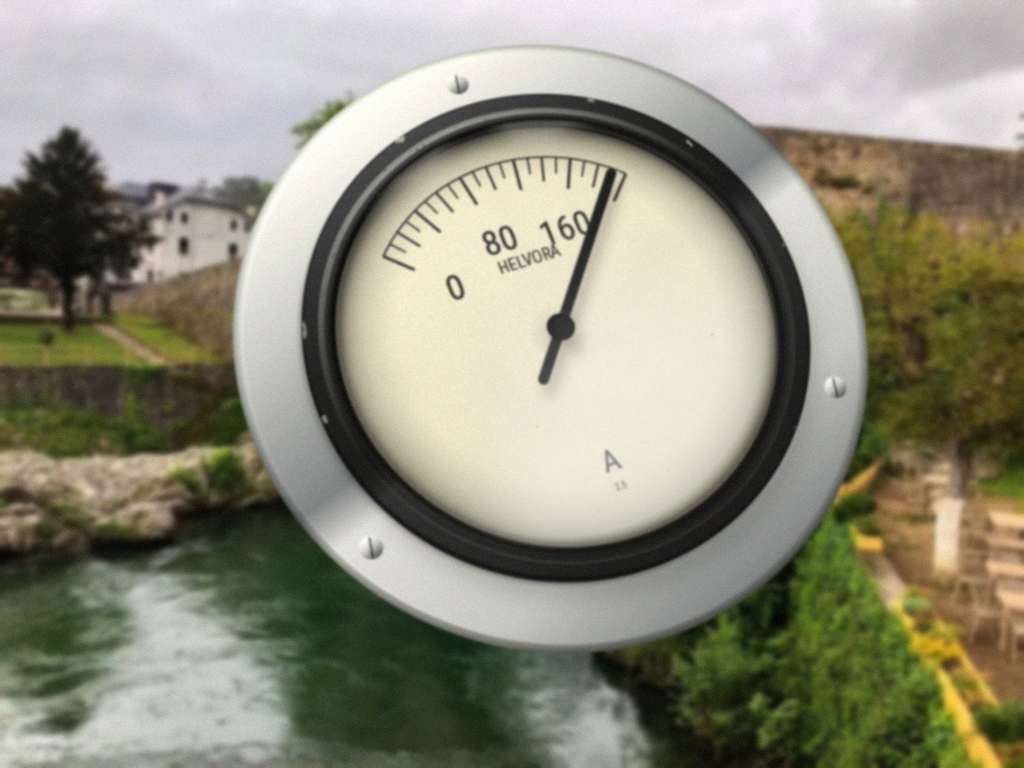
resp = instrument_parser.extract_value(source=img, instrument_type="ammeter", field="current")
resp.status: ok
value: 190 A
